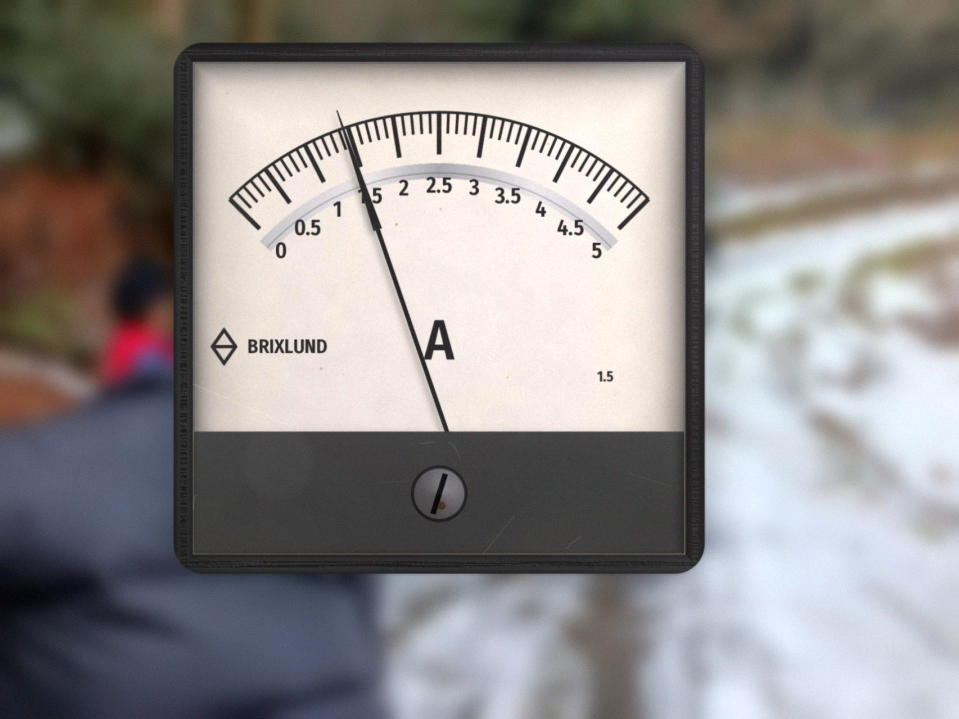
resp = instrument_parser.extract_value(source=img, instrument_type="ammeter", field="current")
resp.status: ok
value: 1.45 A
